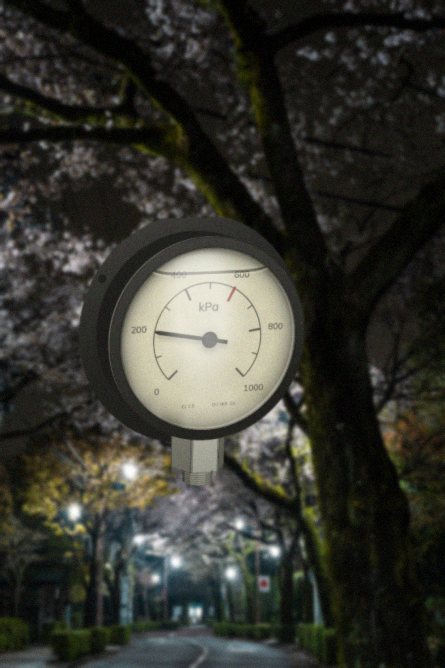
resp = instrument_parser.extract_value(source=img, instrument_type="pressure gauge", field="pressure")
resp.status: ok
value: 200 kPa
